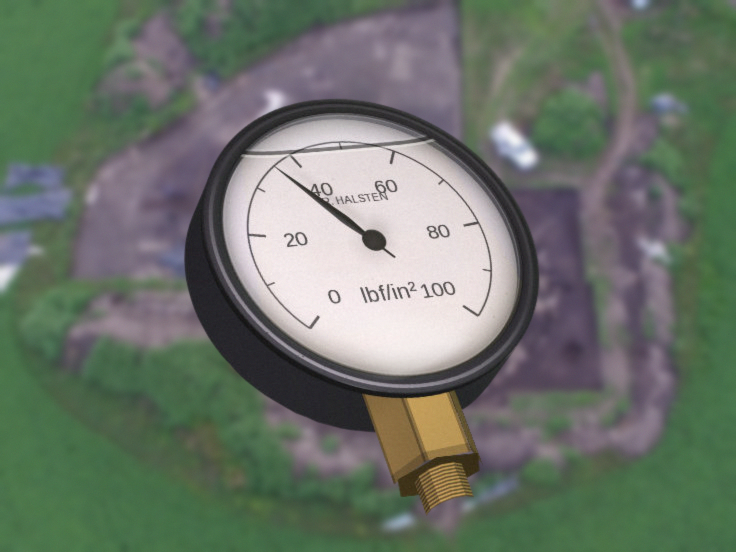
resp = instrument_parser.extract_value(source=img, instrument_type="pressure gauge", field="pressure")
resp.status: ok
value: 35 psi
